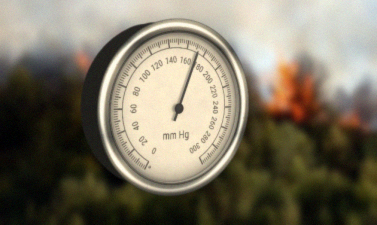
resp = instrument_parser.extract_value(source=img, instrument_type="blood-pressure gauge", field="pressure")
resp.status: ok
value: 170 mmHg
